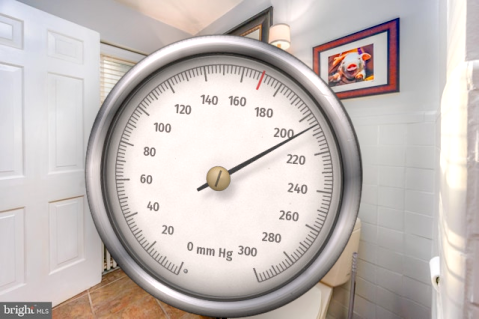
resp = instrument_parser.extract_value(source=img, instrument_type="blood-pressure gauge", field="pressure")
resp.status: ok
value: 206 mmHg
